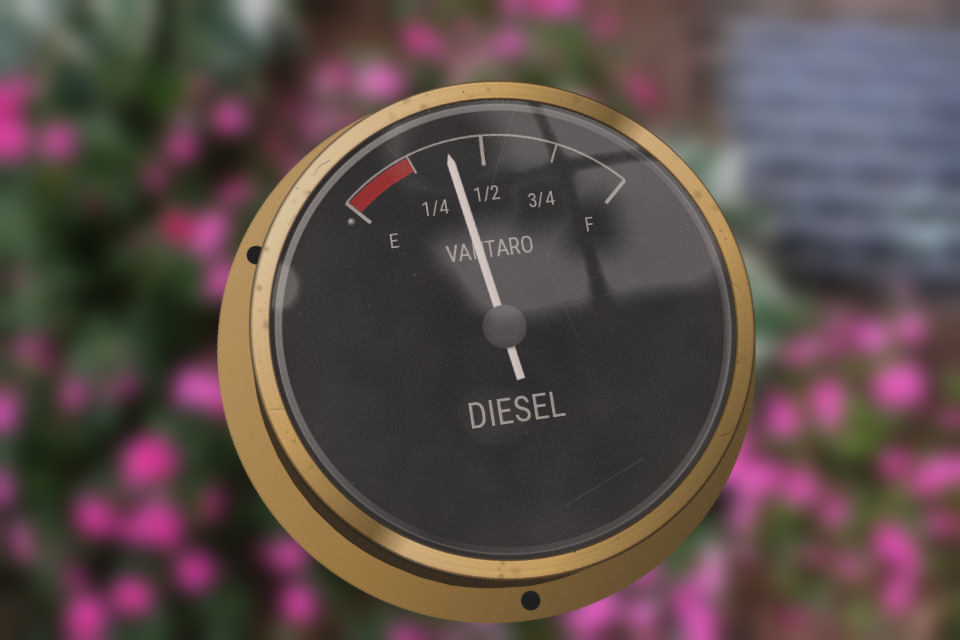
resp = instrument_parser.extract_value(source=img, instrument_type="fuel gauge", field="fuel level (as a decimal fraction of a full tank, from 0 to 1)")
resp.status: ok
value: 0.375
